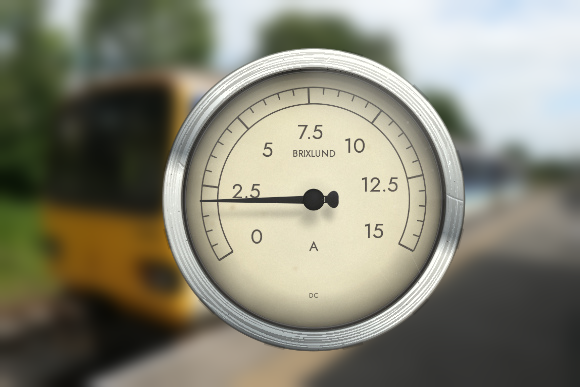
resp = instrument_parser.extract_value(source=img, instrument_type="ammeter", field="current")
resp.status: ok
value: 2 A
